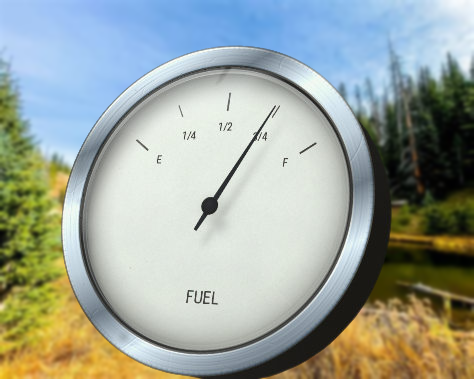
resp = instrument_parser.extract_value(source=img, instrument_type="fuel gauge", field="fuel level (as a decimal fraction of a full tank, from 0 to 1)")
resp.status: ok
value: 0.75
